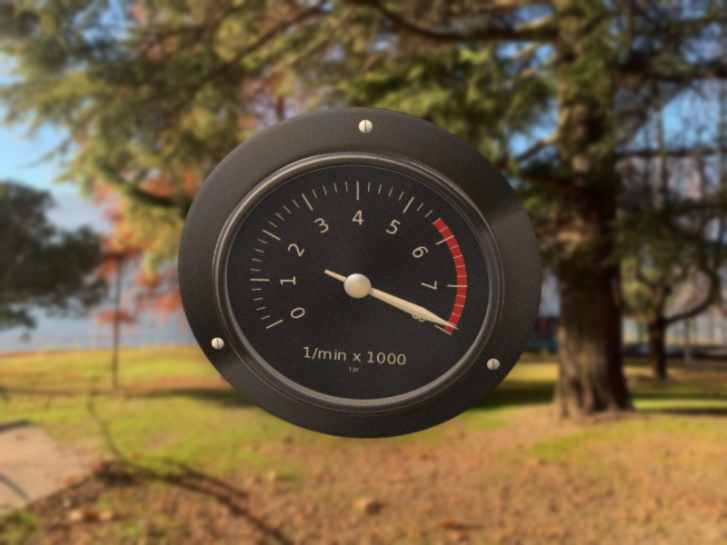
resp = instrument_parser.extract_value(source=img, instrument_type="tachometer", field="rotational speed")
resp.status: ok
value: 7800 rpm
